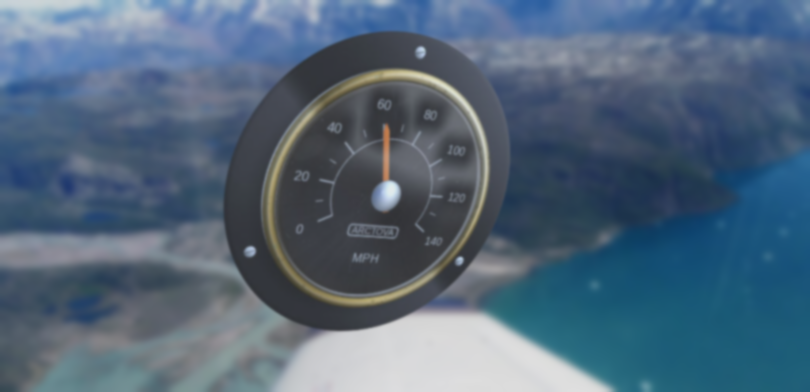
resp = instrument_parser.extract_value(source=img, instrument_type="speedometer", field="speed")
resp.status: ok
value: 60 mph
